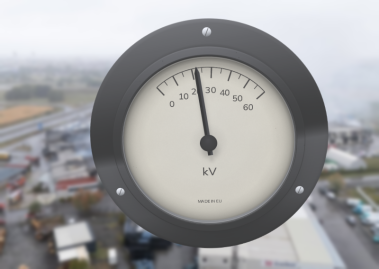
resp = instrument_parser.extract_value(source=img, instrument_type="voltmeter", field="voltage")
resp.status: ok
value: 22.5 kV
